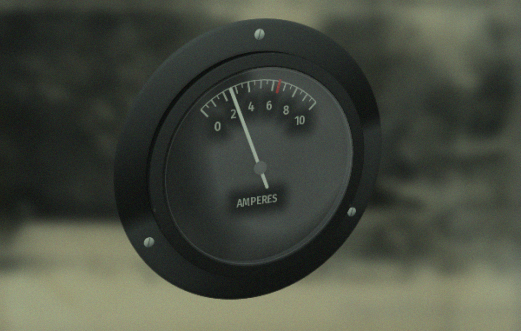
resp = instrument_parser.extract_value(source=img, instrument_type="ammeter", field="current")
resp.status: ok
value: 2.5 A
